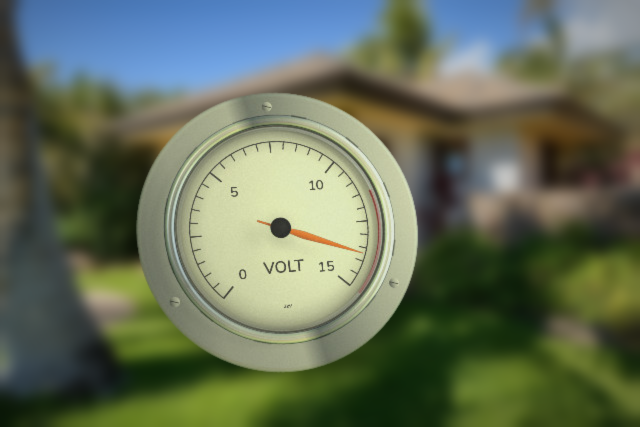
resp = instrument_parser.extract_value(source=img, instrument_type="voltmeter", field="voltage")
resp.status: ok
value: 13.75 V
